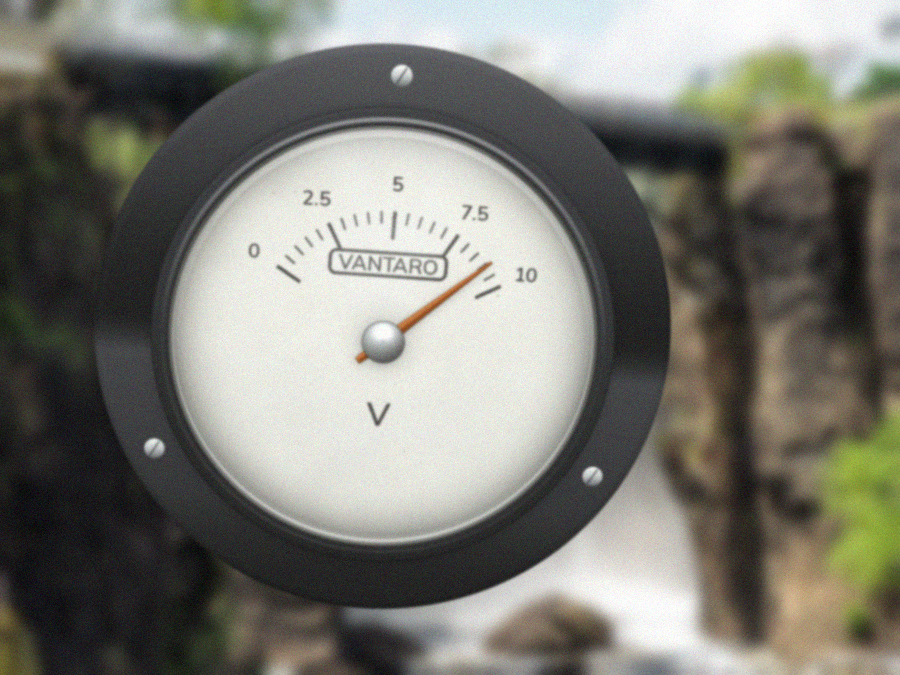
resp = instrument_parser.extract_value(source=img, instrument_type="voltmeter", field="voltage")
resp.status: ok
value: 9 V
